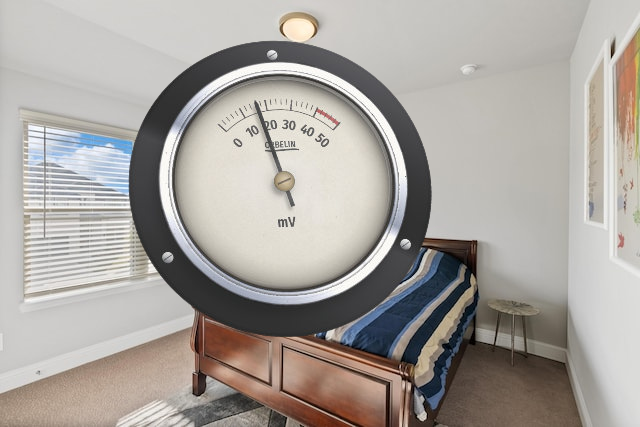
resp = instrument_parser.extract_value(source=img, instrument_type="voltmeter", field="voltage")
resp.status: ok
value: 16 mV
